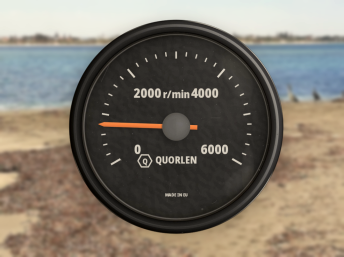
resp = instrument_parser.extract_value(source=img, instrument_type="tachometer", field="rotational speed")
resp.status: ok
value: 800 rpm
